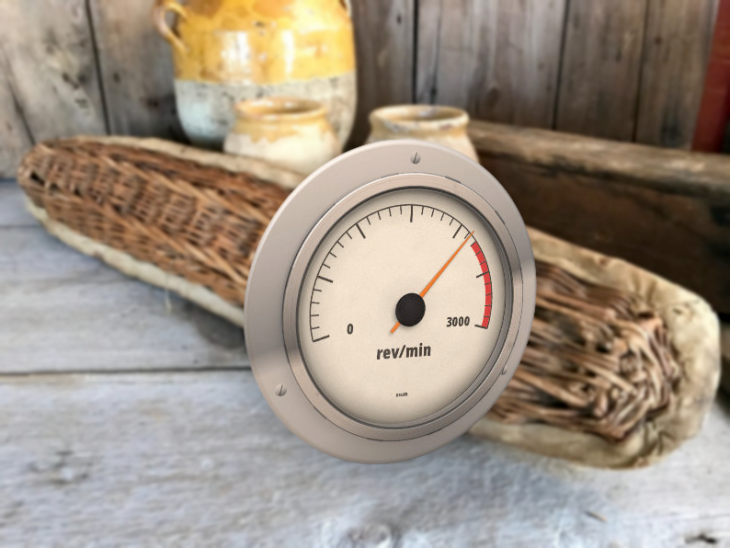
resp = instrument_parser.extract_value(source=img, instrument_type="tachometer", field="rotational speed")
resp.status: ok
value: 2100 rpm
